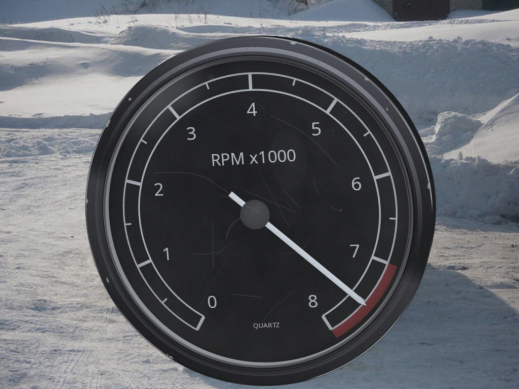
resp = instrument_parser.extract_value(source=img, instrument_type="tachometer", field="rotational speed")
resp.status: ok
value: 7500 rpm
